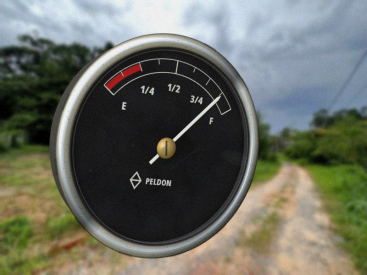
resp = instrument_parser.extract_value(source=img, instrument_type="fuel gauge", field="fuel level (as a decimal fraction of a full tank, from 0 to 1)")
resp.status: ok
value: 0.875
